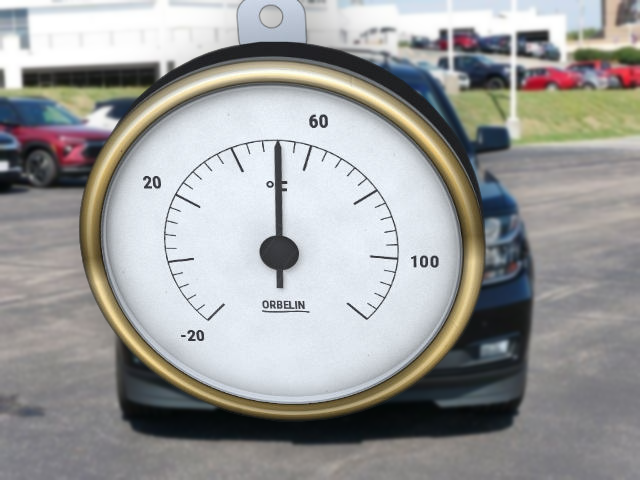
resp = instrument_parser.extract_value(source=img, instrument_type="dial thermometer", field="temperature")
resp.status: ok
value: 52 °F
